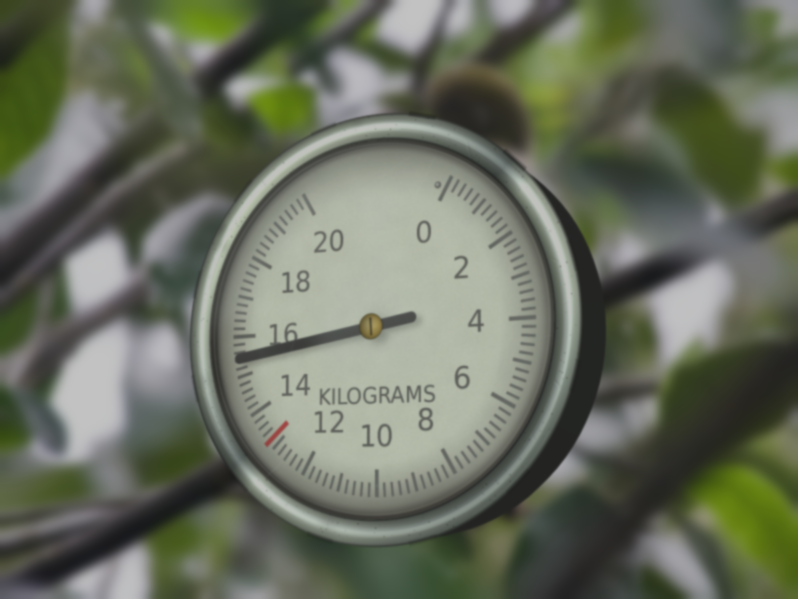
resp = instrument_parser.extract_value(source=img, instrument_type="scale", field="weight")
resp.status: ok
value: 15.4 kg
